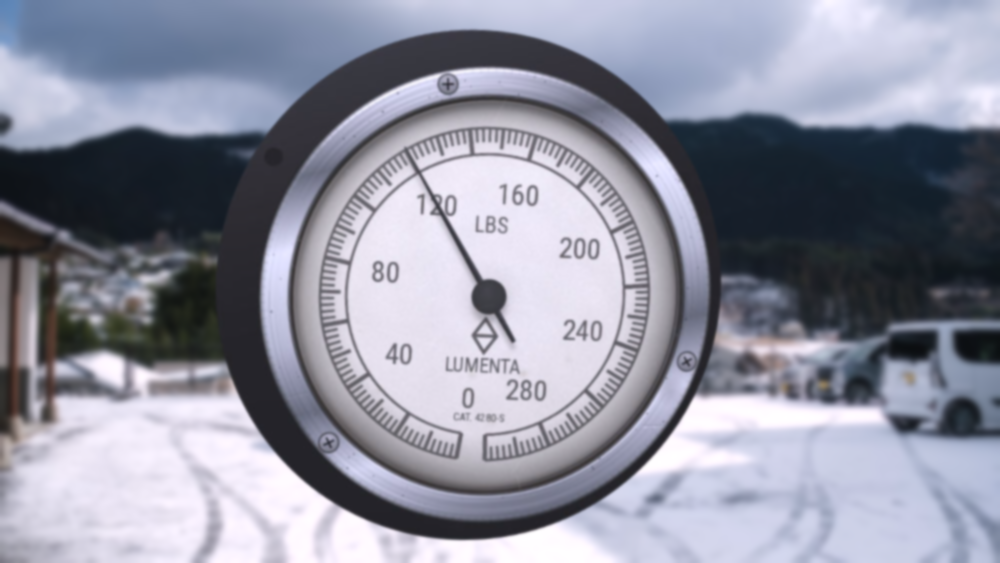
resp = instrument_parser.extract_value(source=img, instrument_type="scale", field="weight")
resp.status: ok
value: 120 lb
